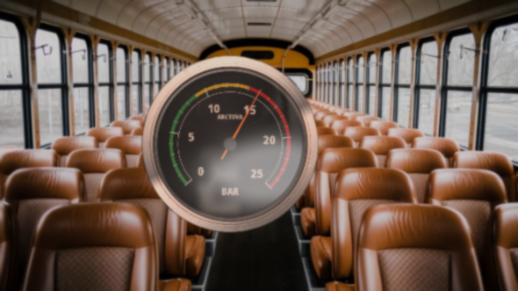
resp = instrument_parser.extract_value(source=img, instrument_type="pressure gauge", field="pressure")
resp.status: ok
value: 15 bar
